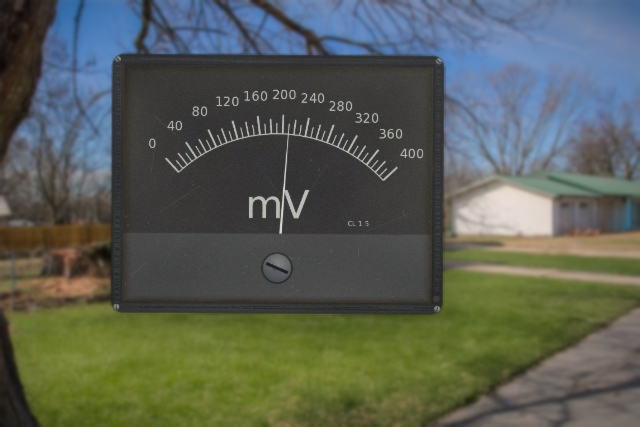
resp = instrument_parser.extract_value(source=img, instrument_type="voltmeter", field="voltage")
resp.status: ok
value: 210 mV
